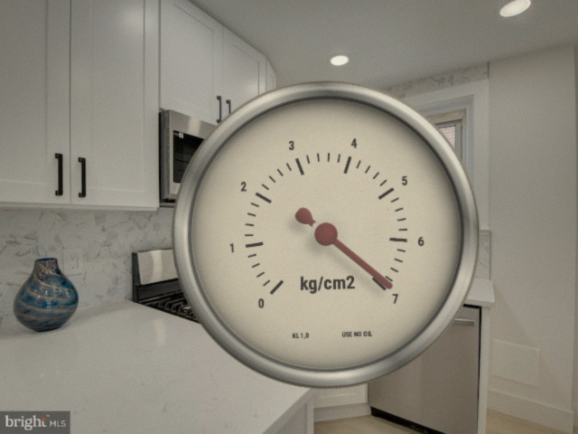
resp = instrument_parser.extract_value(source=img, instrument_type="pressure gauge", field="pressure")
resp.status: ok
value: 6.9 kg/cm²
